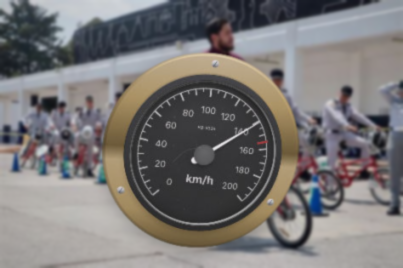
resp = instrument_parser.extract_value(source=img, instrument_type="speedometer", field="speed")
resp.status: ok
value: 140 km/h
